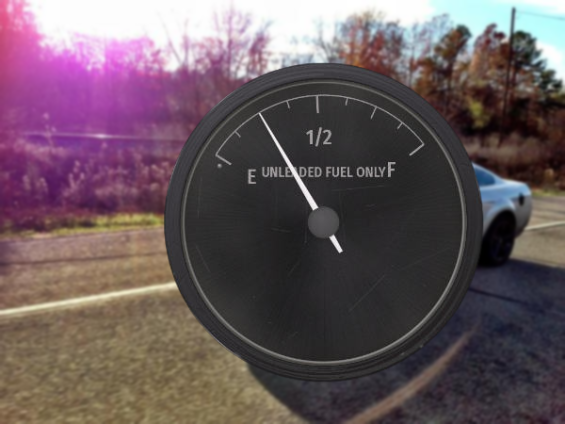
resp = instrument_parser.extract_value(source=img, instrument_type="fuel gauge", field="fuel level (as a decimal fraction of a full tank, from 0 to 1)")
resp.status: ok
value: 0.25
